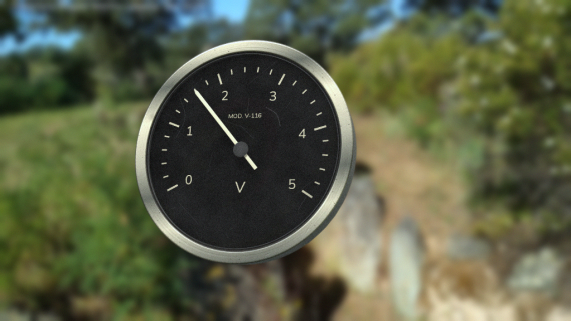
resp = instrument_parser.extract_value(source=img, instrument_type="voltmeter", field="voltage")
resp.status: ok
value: 1.6 V
